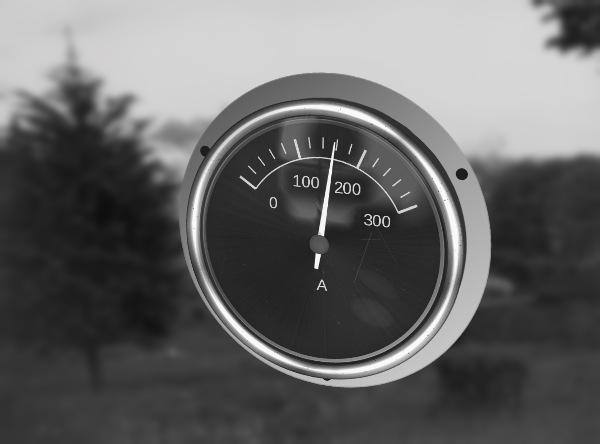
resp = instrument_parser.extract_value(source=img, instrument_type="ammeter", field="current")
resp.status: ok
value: 160 A
